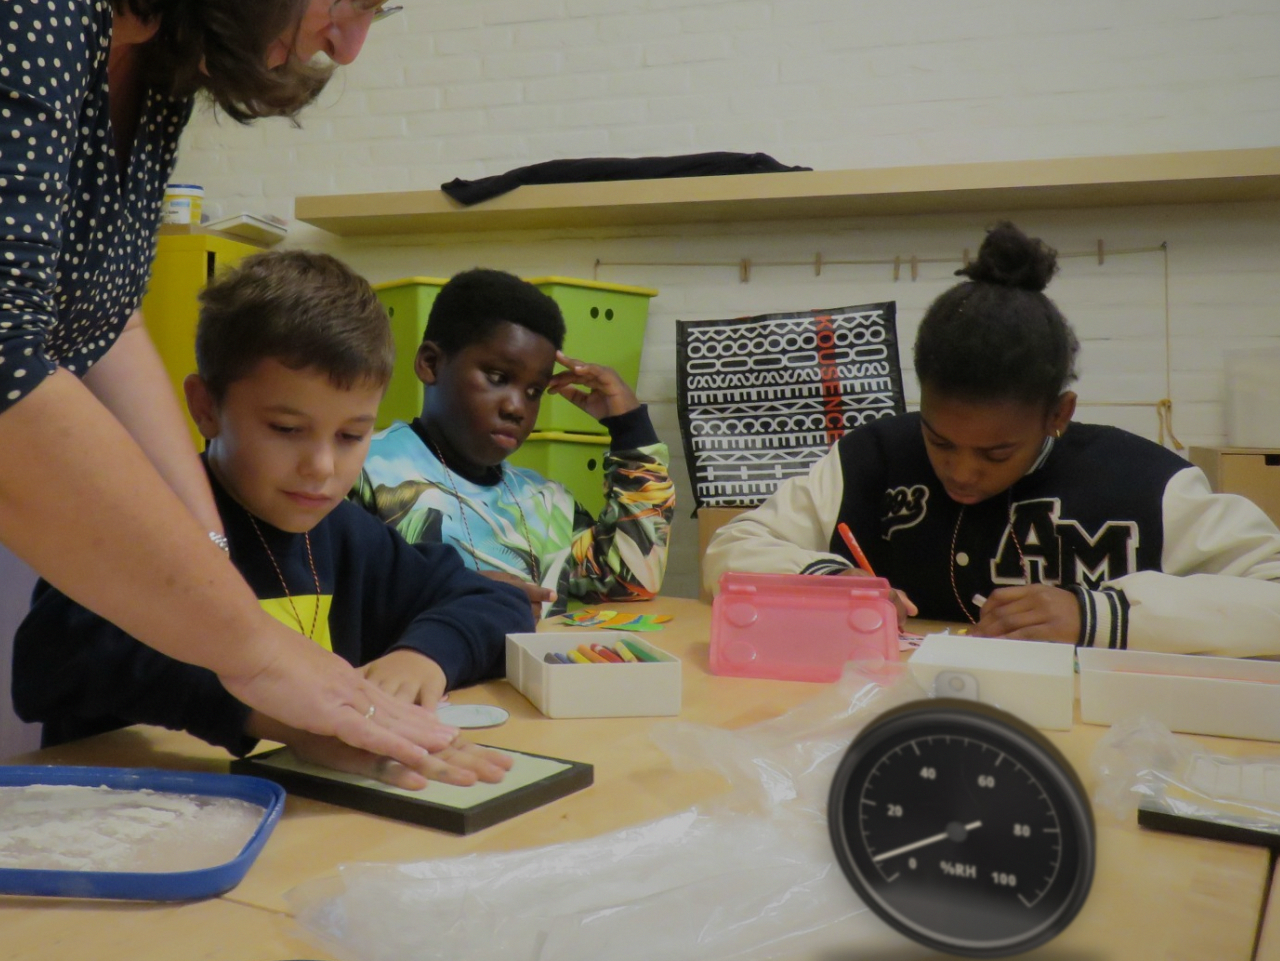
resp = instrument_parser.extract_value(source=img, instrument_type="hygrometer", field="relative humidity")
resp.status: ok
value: 6 %
